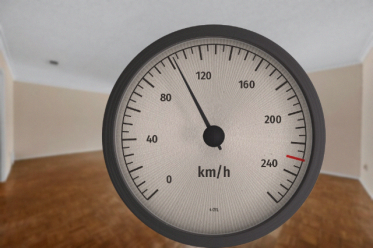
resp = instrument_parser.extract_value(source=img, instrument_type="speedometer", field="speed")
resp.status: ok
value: 102.5 km/h
